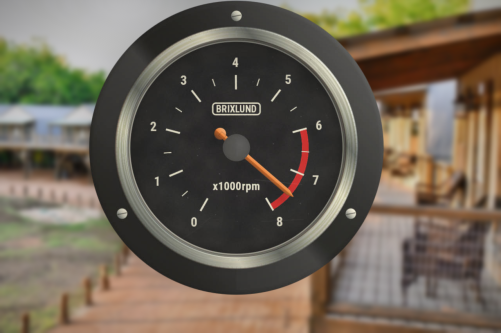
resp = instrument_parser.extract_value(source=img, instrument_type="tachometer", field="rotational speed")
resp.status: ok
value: 7500 rpm
